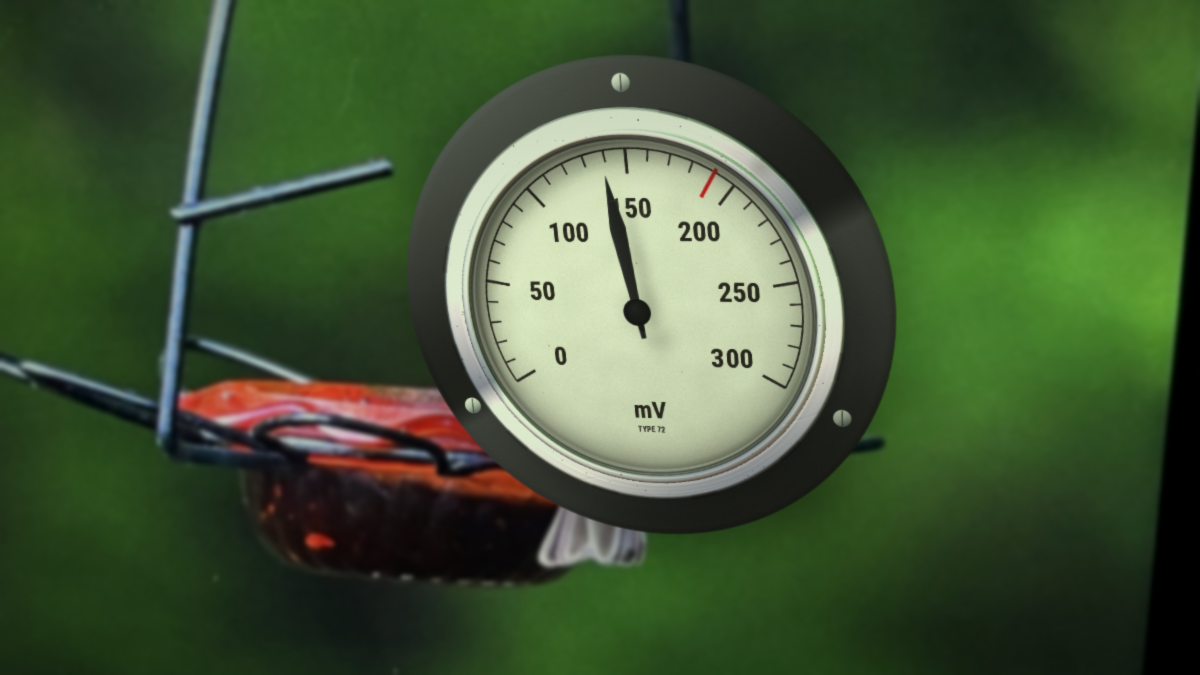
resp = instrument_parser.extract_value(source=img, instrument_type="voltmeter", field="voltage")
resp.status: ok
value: 140 mV
